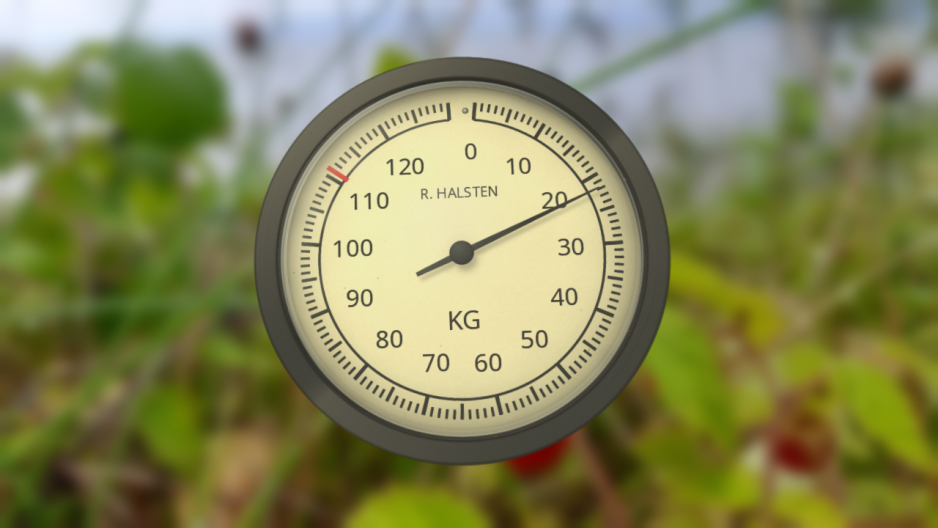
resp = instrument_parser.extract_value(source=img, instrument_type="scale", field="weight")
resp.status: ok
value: 22 kg
